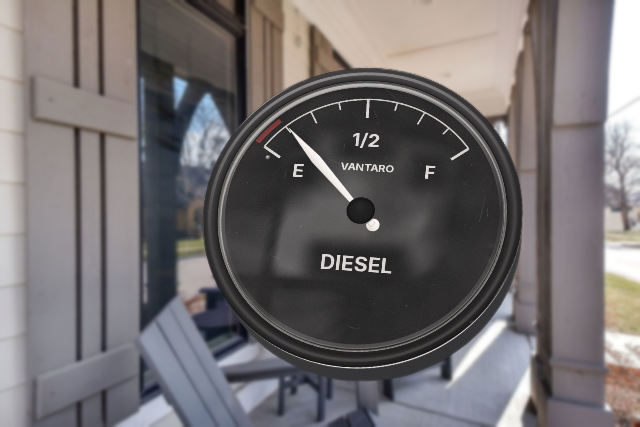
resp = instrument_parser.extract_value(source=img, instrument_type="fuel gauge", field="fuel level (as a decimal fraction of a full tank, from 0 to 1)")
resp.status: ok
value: 0.125
